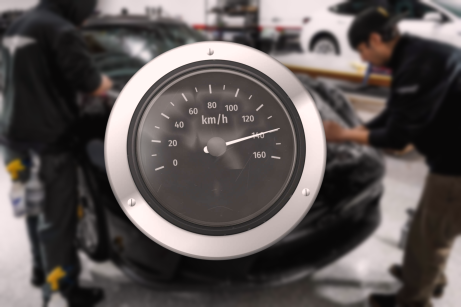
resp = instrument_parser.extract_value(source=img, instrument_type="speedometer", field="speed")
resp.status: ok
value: 140 km/h
